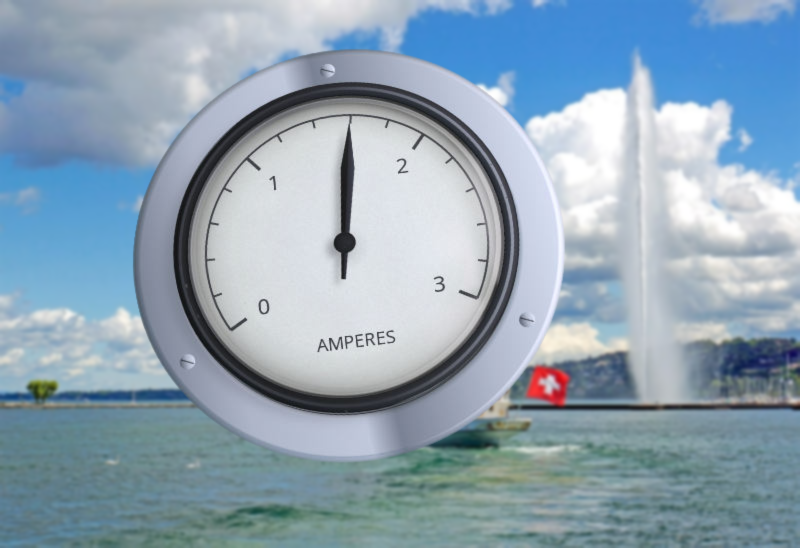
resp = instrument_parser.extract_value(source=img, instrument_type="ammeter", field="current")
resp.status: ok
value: 1.6 A
